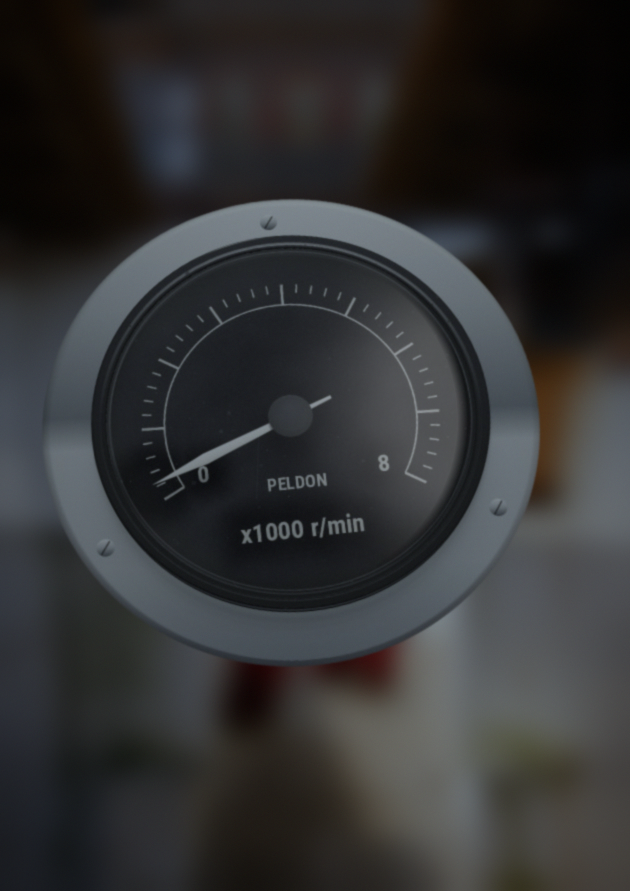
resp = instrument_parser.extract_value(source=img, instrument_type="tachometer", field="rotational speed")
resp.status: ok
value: 200 rpm
